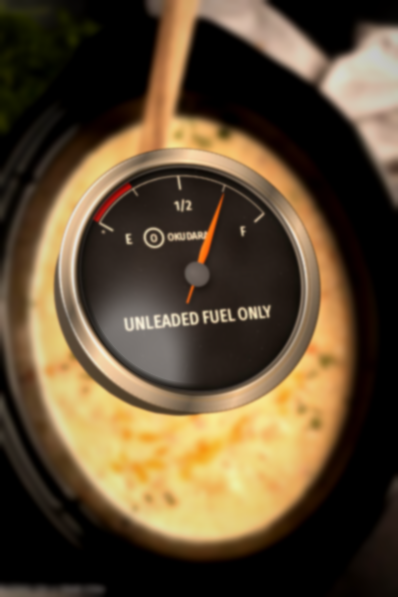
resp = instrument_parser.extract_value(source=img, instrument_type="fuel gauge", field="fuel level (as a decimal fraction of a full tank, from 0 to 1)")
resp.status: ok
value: 0.75
